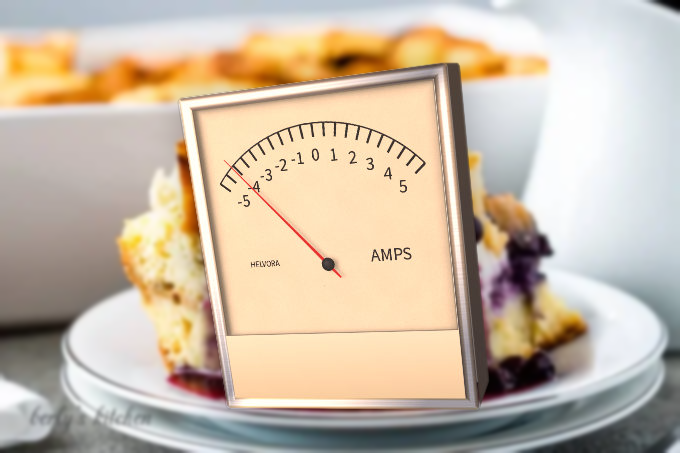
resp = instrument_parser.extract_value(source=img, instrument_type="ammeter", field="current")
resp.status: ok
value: -4 A
